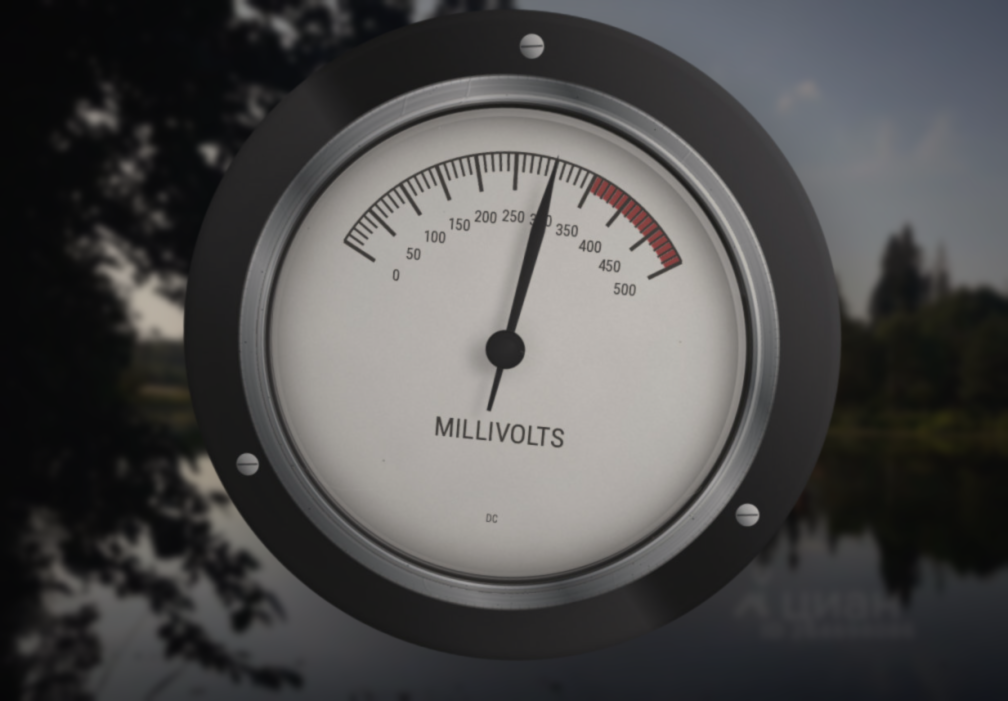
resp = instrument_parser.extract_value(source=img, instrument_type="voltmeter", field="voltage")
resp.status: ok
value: 300 mV
